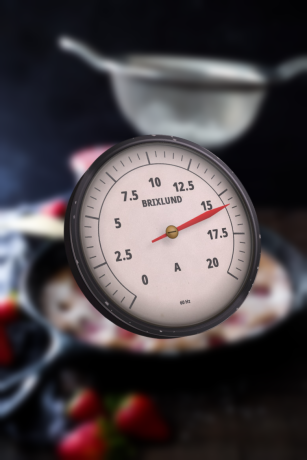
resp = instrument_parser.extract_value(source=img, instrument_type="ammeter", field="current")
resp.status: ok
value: 15.75 A
